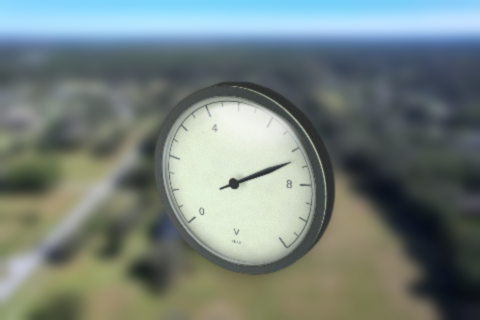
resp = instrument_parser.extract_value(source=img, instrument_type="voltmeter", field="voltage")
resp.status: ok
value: 7.25 V
